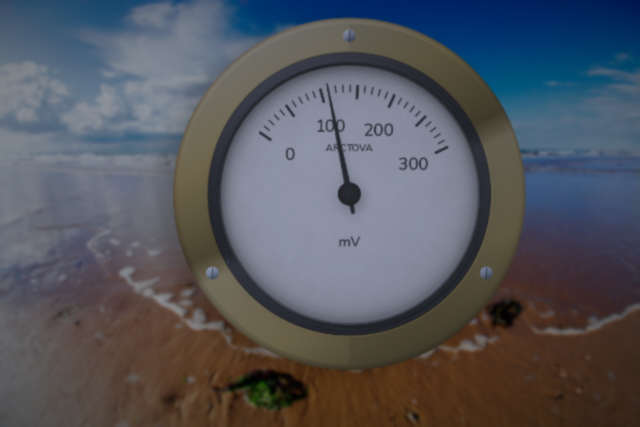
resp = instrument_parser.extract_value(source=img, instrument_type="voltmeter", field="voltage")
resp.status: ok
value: 110 mV
